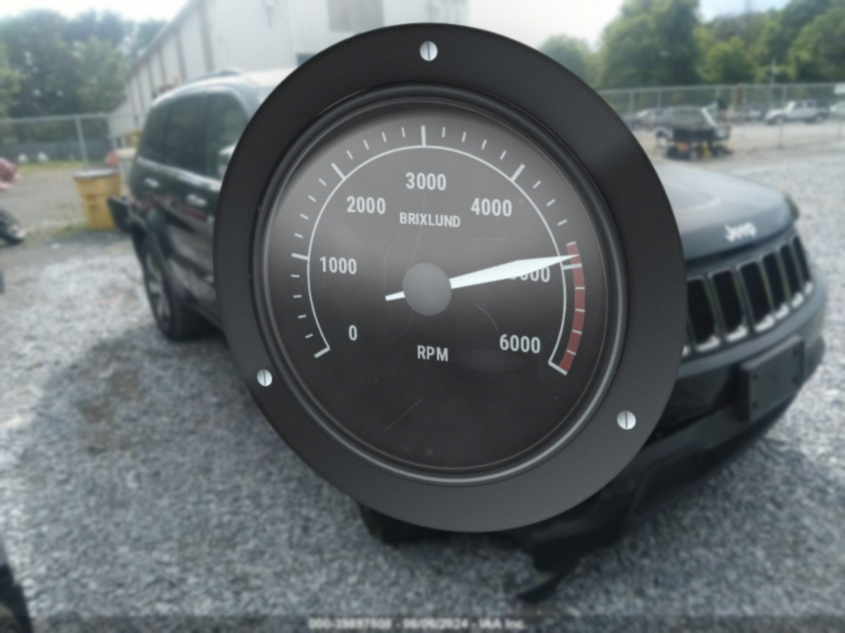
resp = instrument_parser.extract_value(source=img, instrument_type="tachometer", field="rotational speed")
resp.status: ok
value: 4900 rpm
